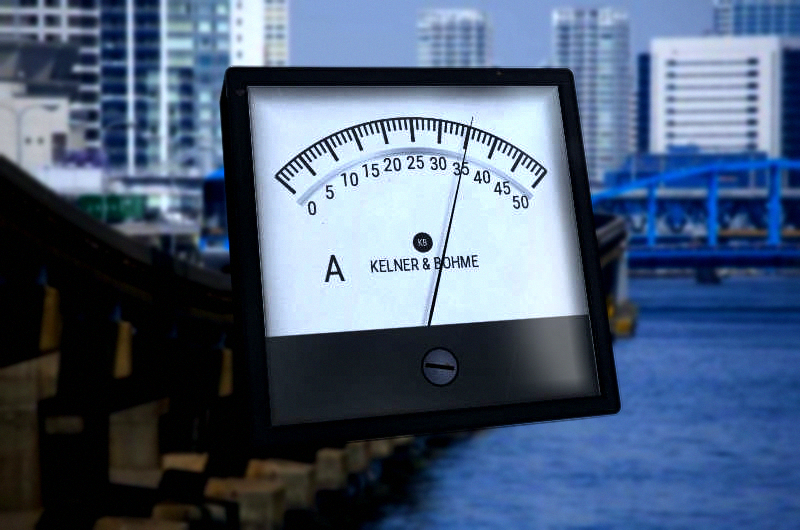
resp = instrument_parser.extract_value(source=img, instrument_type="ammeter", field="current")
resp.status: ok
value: 35 A
